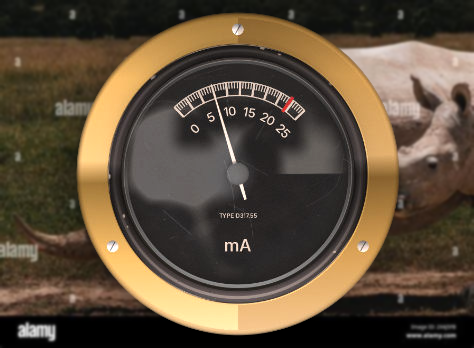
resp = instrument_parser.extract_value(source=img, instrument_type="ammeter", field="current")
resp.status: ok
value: 7.5 mA
